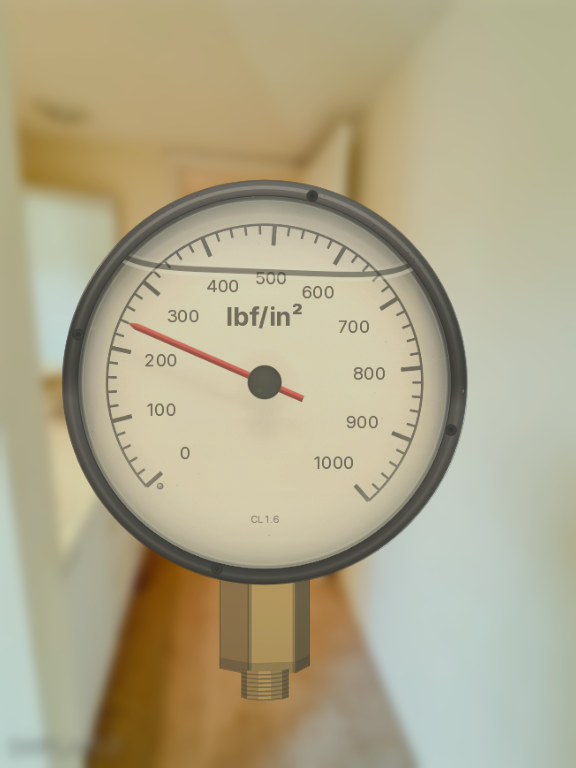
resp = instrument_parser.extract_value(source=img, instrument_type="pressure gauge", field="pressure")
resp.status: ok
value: 240 psi
